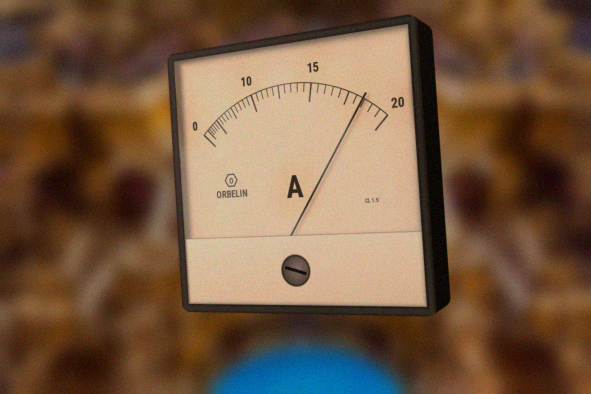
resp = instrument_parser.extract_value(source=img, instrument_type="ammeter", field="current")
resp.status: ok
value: 18.5 A
